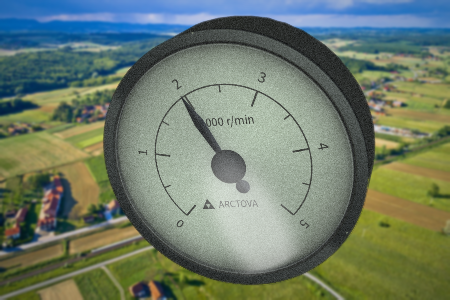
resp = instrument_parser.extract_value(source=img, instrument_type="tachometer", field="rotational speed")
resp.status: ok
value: 2000 rpm
